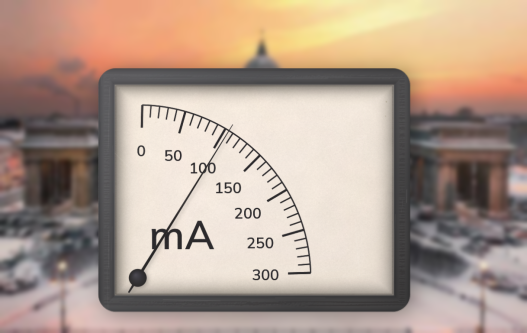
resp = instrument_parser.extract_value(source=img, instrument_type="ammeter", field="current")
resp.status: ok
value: 105 mA
